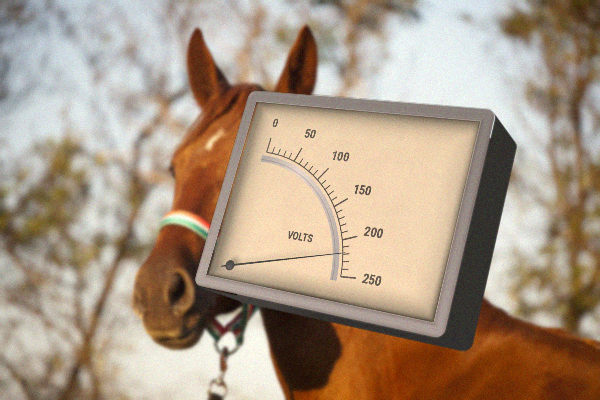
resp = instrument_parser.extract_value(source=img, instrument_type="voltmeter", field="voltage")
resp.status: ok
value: 220 V
